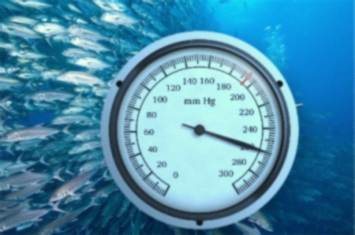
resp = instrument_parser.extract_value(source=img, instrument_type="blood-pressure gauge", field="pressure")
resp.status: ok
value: 260 mmHg
